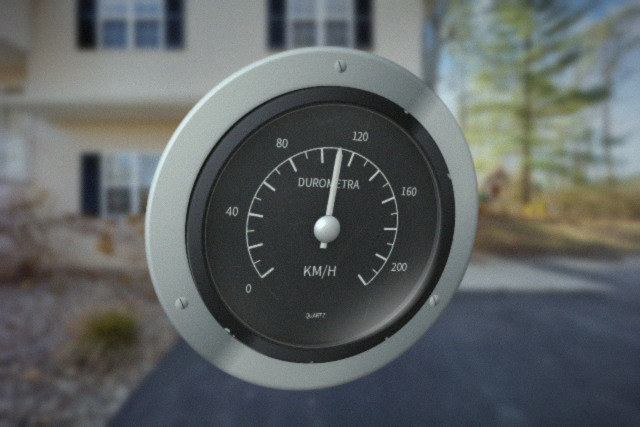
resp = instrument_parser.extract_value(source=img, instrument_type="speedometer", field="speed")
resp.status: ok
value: 110 km/h
